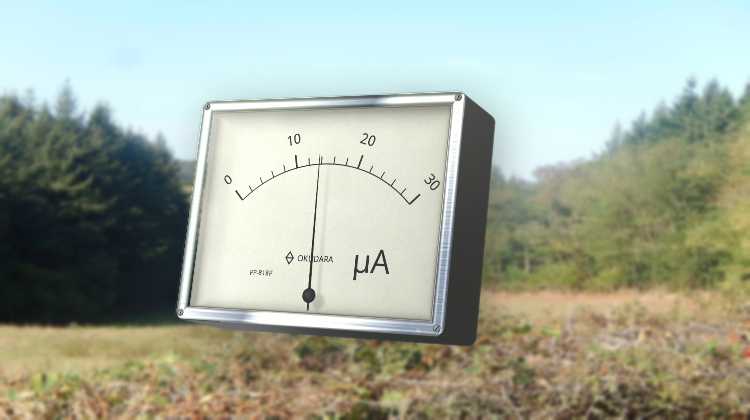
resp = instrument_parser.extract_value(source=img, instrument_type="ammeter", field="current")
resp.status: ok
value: 14 µA
